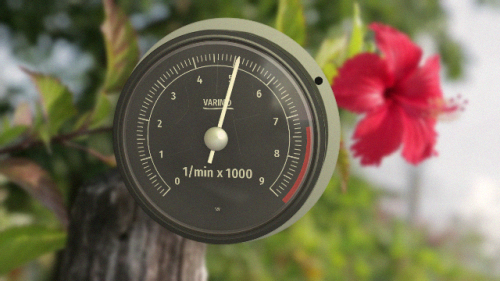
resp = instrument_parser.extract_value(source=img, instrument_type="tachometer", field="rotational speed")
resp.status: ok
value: 5100 rpm
